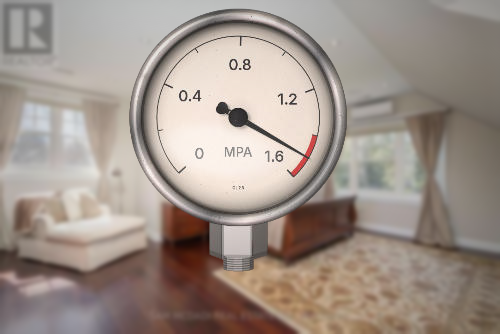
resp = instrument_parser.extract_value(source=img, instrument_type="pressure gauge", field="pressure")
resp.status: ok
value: 1.5 MPa
